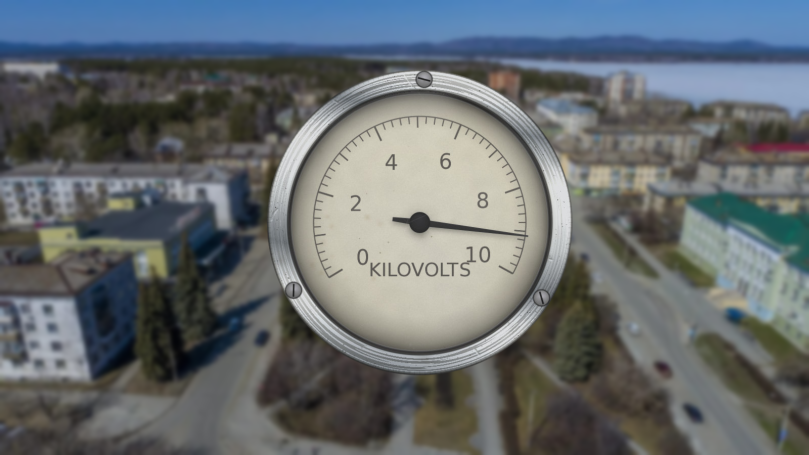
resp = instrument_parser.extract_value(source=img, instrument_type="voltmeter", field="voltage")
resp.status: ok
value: 9.1 kV
